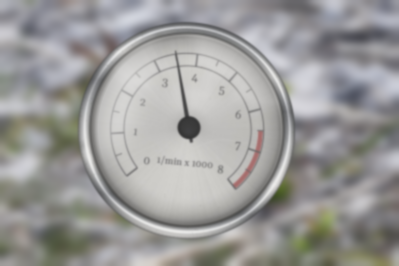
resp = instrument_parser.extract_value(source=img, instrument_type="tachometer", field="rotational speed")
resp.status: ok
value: 3500 rpm
